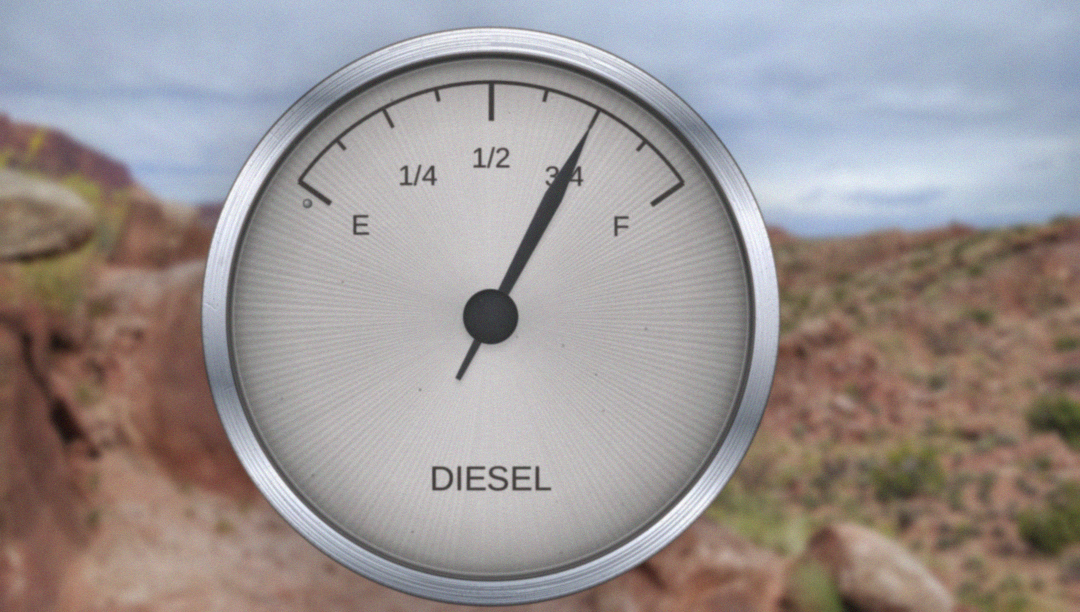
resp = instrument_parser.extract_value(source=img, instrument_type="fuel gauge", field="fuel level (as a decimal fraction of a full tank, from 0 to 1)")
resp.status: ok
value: 0.75
